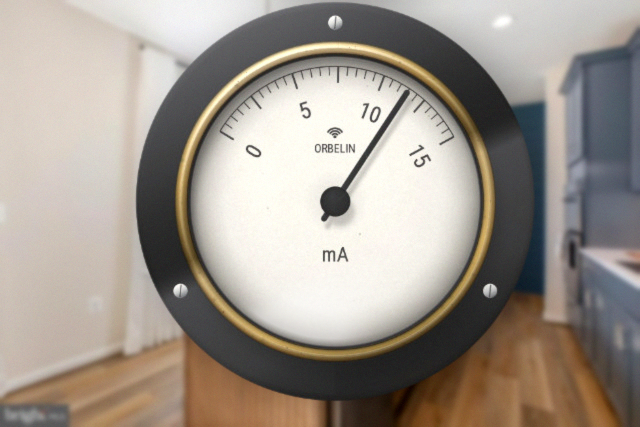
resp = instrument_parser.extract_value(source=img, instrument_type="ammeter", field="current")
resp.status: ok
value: 11.5 mA
